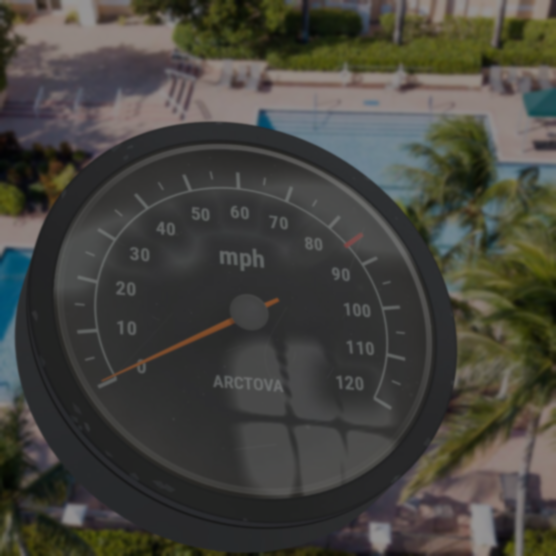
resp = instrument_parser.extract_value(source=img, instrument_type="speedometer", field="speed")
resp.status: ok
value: 0 mph
